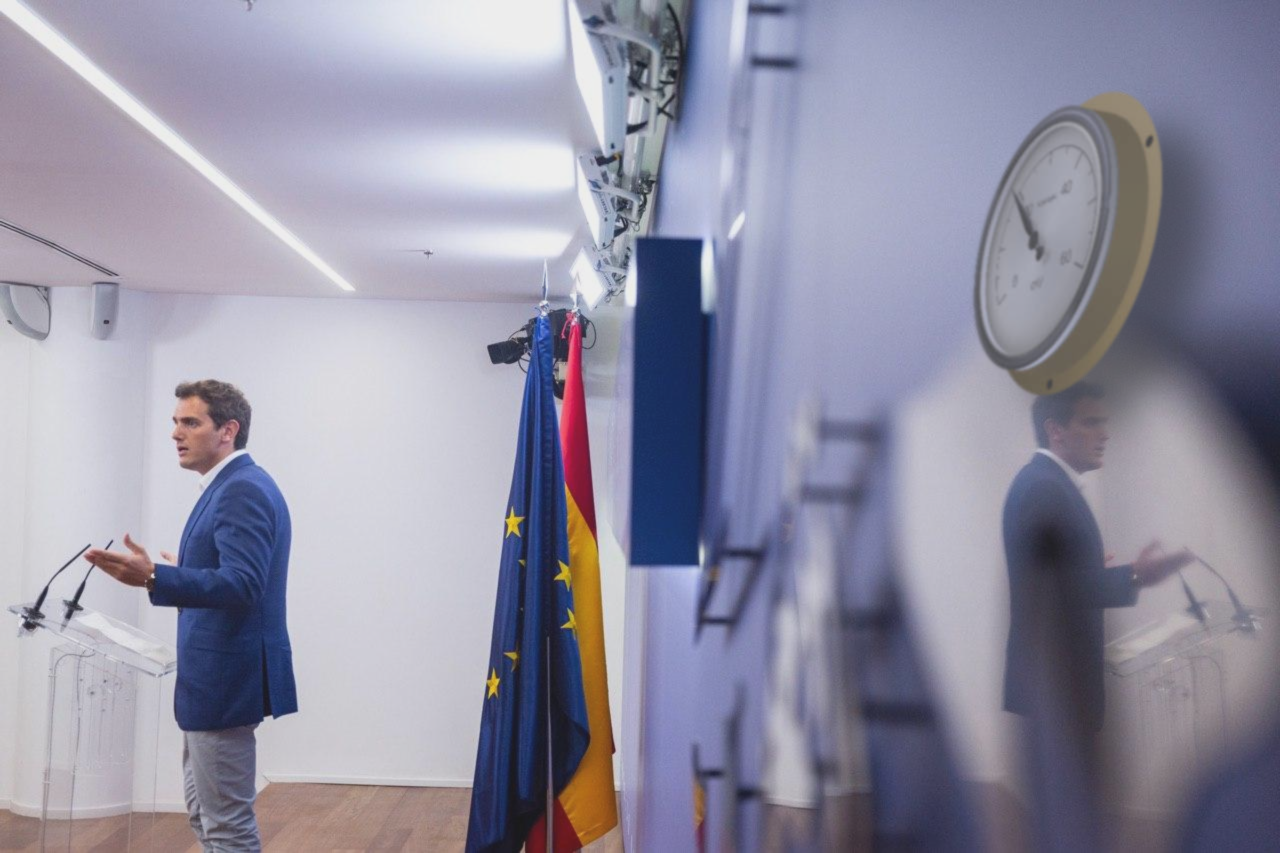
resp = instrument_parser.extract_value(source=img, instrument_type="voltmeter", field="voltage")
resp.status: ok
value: 20 mV
